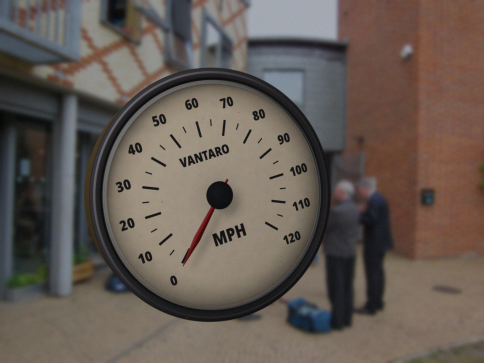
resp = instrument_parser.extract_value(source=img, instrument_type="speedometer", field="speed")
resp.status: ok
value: 0 mph
